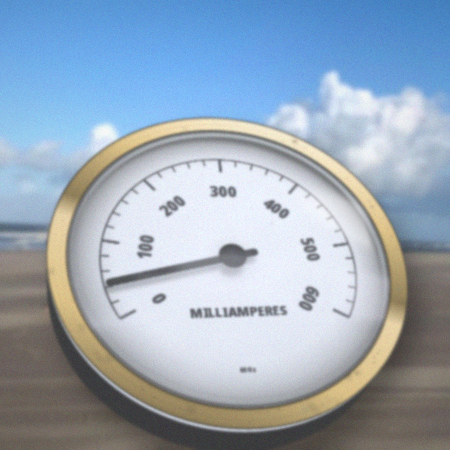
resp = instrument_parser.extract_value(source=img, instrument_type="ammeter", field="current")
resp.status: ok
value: 40 mA
